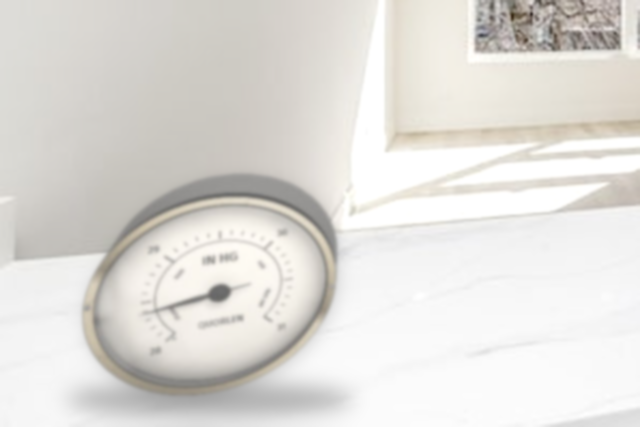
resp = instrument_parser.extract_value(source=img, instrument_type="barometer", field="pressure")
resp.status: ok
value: 28.4 inHg
